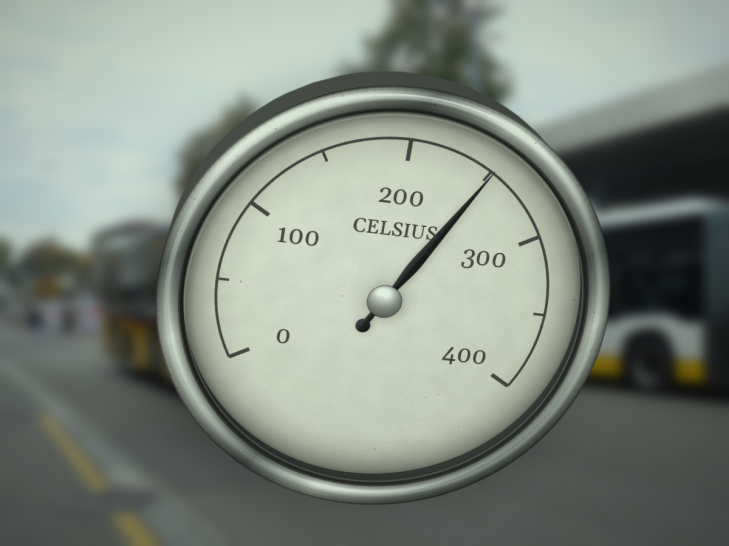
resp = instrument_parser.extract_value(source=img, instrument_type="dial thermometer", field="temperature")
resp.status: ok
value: 250 °C
